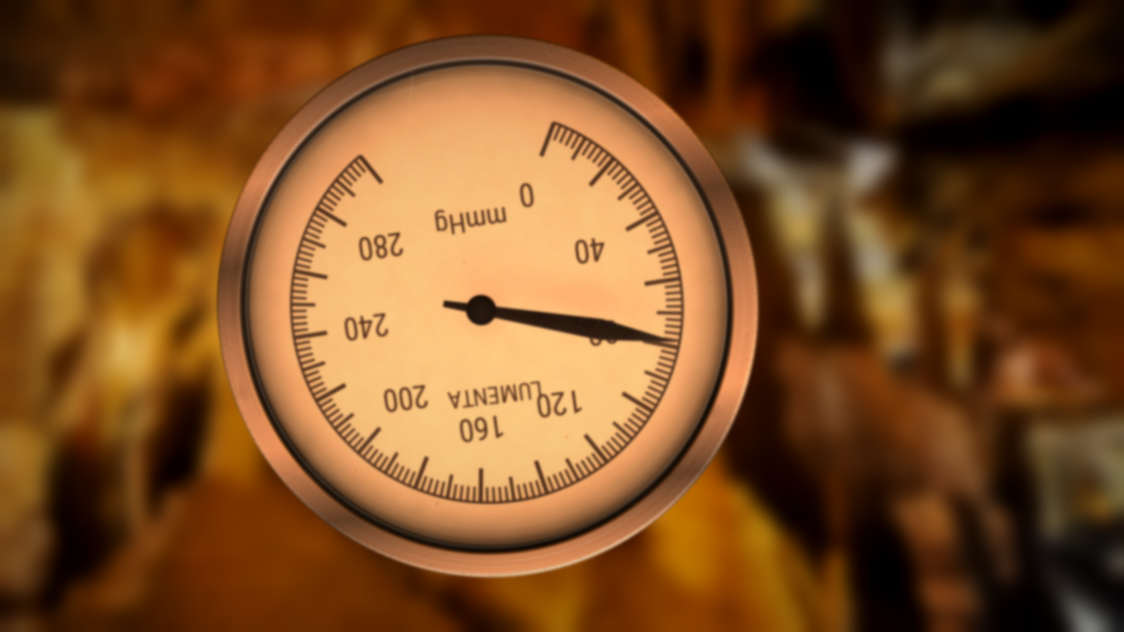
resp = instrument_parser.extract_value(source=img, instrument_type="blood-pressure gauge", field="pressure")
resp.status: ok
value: 78 mmHg
